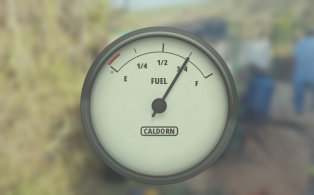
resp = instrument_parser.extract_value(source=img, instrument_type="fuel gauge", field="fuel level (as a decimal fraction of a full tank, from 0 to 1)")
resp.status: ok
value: 0.75
